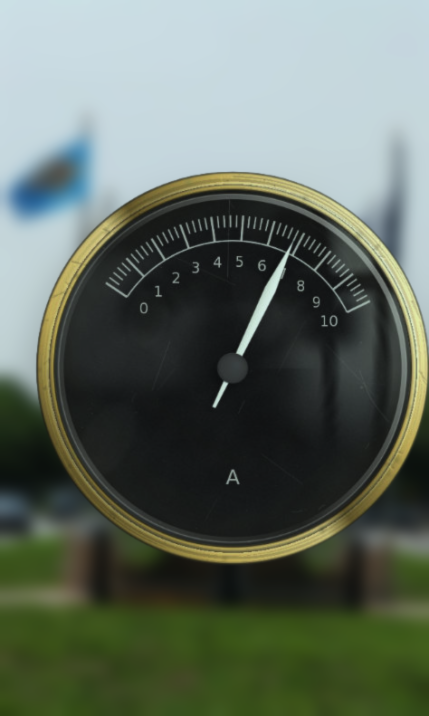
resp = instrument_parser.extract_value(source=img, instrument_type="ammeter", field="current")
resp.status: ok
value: 6.8 A
